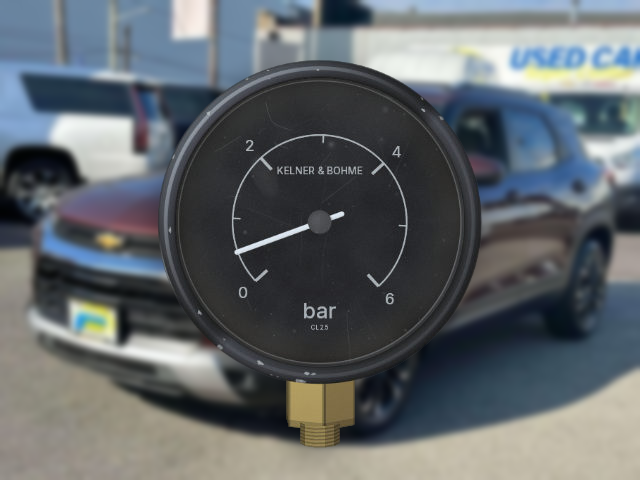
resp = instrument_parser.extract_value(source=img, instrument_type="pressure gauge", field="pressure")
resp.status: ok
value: 0.5 bar
